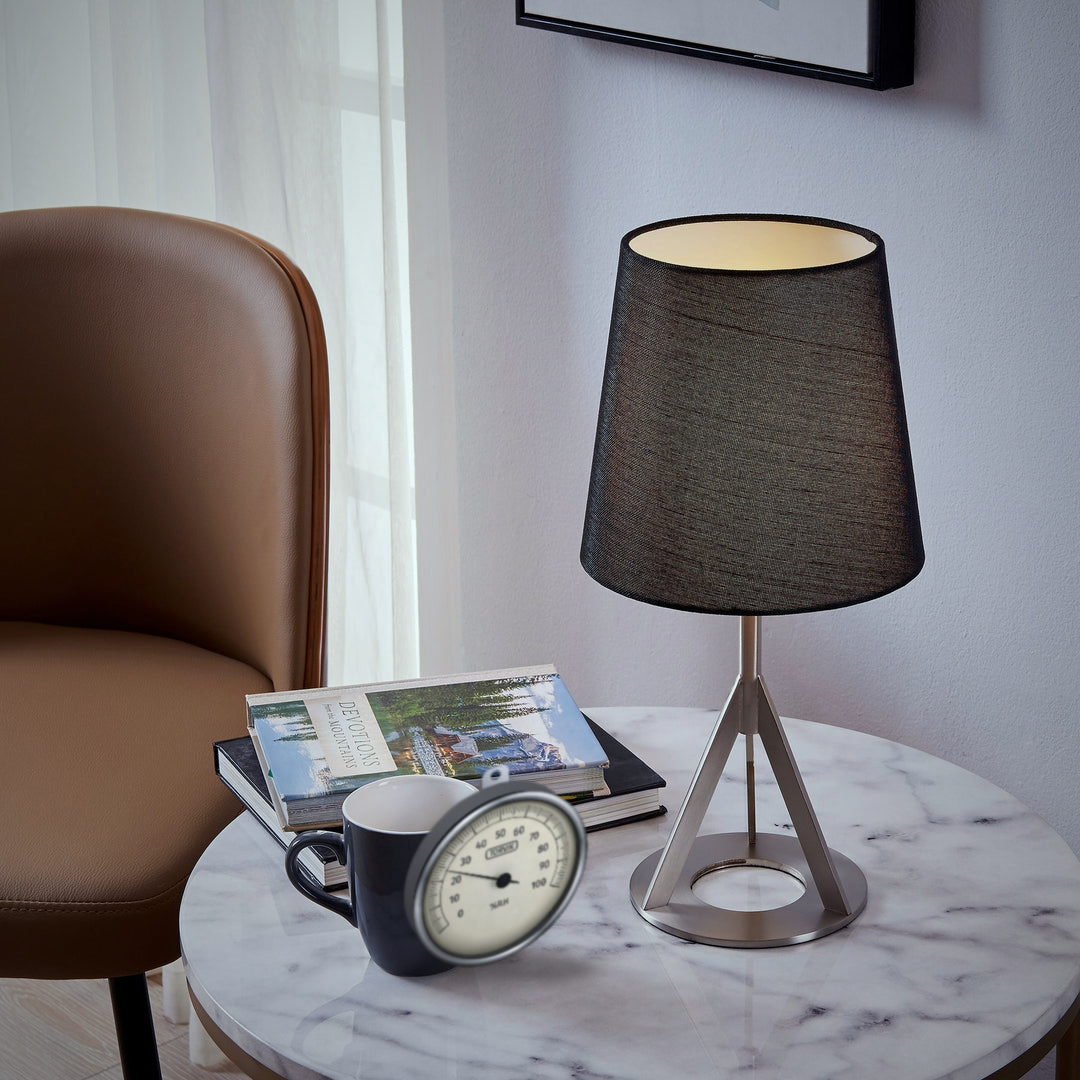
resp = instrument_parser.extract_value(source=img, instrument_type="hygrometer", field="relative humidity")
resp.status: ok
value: 25 %
